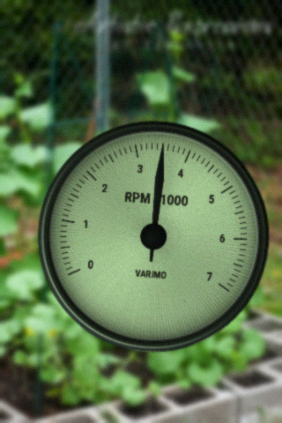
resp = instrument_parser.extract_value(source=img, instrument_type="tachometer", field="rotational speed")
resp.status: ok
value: 3500 rpm
